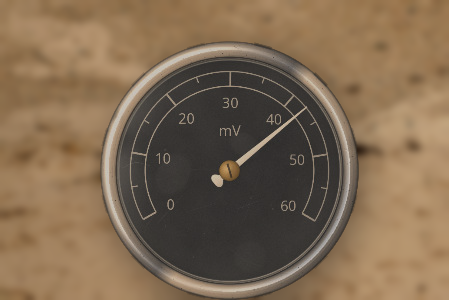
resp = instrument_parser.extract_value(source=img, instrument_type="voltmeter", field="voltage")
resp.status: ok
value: 42.5 mV
